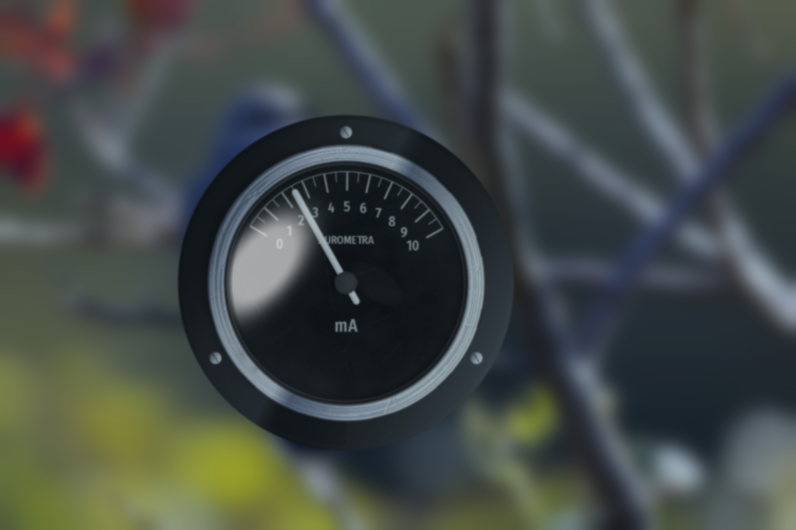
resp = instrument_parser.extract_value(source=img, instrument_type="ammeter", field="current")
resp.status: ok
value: 2.5 mA
